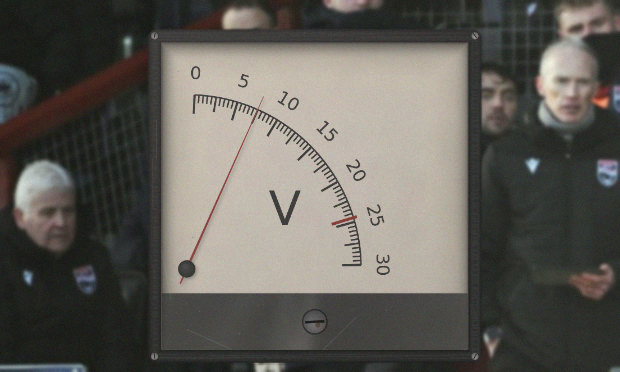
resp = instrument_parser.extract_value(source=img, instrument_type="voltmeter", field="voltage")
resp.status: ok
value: 7.5 V
